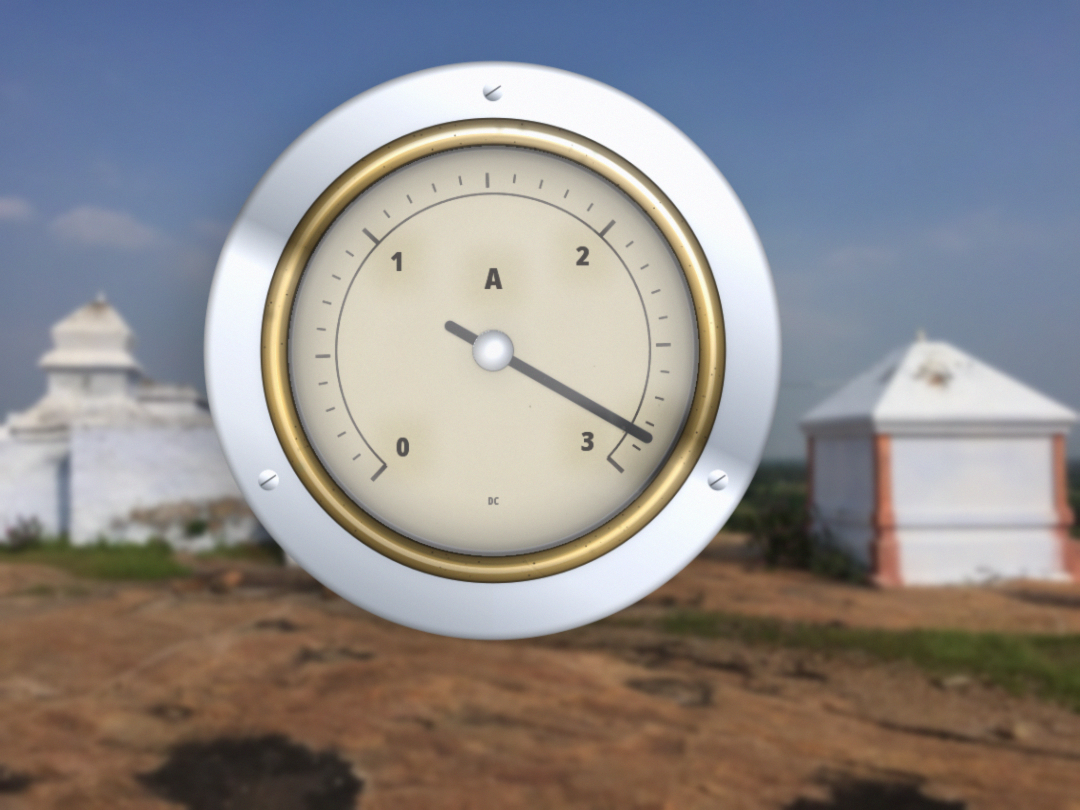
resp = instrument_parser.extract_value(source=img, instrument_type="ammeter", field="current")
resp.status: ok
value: 2.85 A
